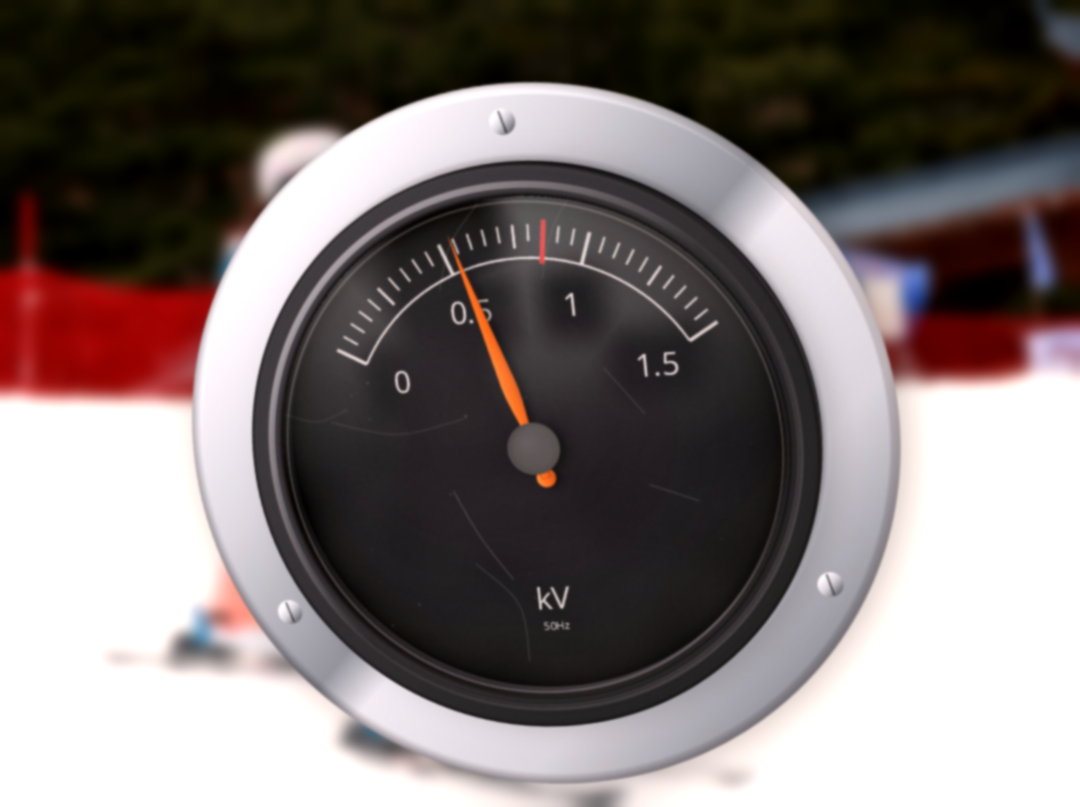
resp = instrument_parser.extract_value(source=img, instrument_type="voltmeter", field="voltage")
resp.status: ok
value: 0.55 kV
